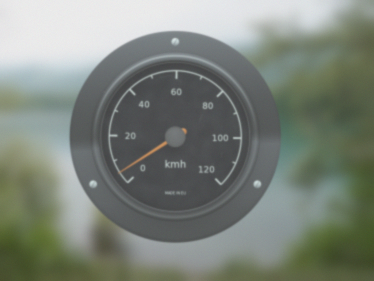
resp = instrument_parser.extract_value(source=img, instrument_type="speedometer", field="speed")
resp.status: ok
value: 5 km/h
